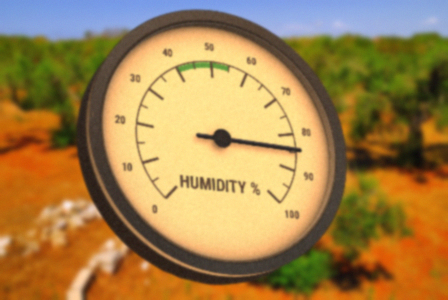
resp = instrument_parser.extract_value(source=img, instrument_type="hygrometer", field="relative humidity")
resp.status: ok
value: 85 %
